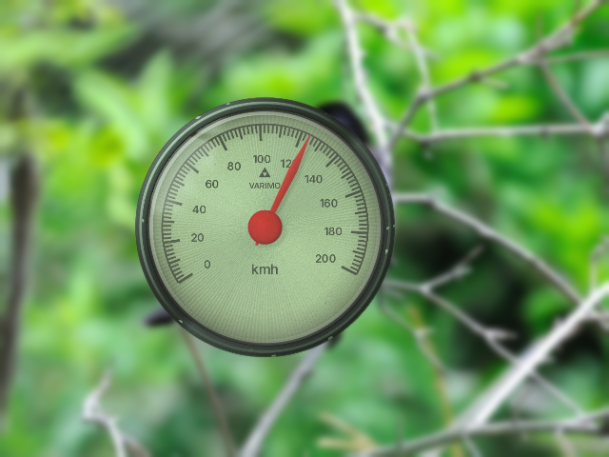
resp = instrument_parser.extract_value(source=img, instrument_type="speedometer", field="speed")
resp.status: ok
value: 124 km/h
